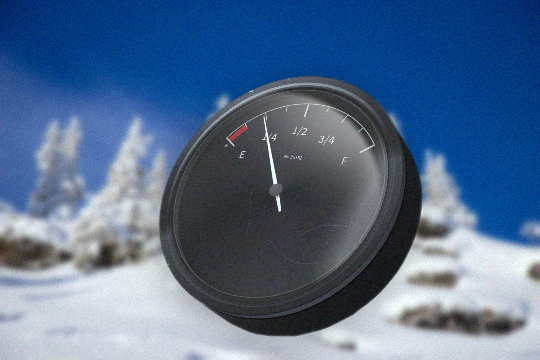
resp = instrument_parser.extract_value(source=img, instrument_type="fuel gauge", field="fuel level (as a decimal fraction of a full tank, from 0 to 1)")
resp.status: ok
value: 0.25
